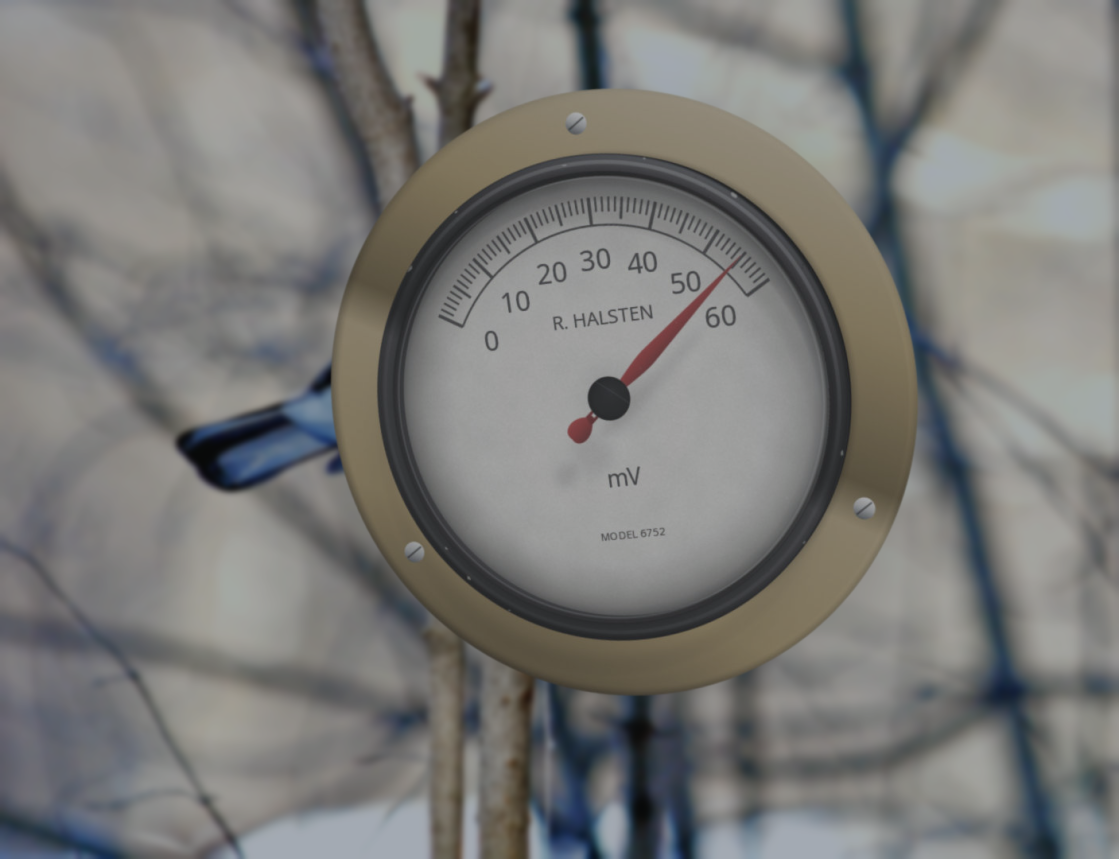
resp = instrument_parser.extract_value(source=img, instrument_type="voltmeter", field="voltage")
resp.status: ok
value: 55 mV
